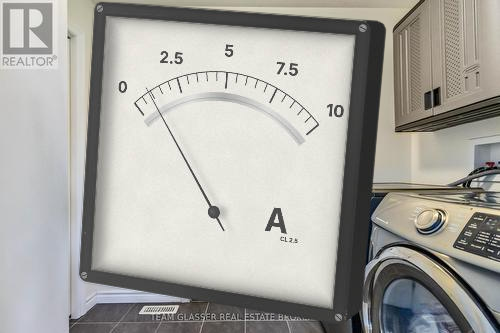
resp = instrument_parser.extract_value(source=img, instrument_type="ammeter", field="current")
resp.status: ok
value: 1 A
